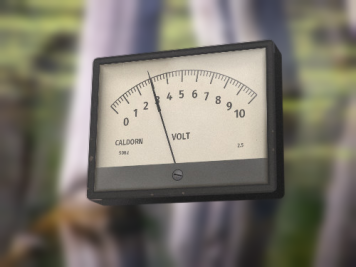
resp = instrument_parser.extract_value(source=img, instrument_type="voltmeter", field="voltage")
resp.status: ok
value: 3 V
